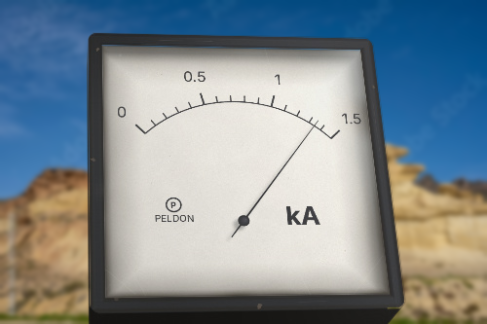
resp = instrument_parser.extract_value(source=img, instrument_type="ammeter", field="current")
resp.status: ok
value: 1.35 kA
